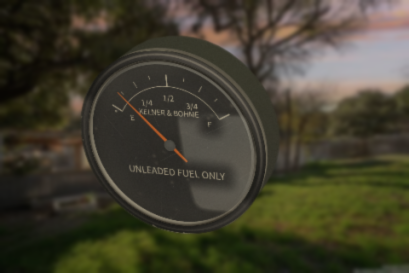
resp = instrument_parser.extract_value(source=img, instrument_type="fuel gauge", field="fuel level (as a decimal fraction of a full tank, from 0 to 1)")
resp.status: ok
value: 0.125
